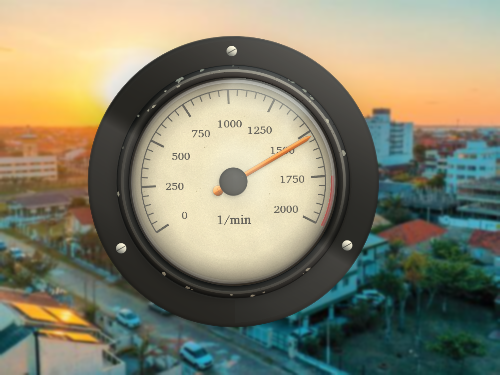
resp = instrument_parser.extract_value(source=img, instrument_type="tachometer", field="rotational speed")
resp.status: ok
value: 1525 rpm
